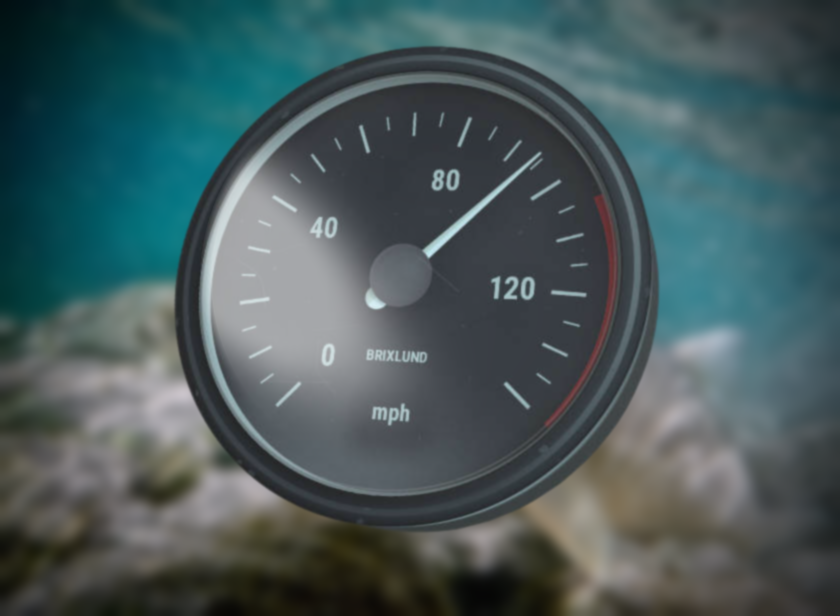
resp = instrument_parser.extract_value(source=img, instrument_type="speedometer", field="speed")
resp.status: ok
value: 95 mph
